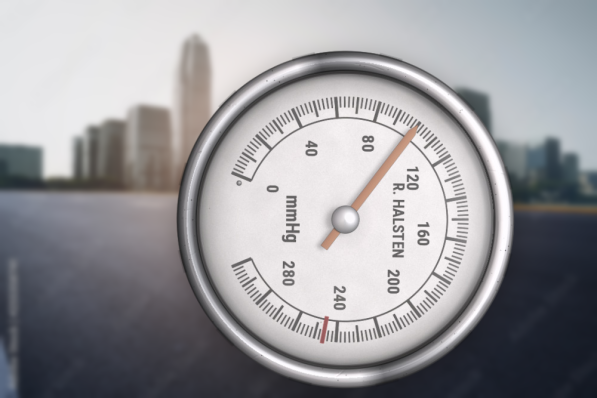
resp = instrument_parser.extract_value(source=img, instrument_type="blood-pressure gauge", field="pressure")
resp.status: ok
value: 100 mmHg
